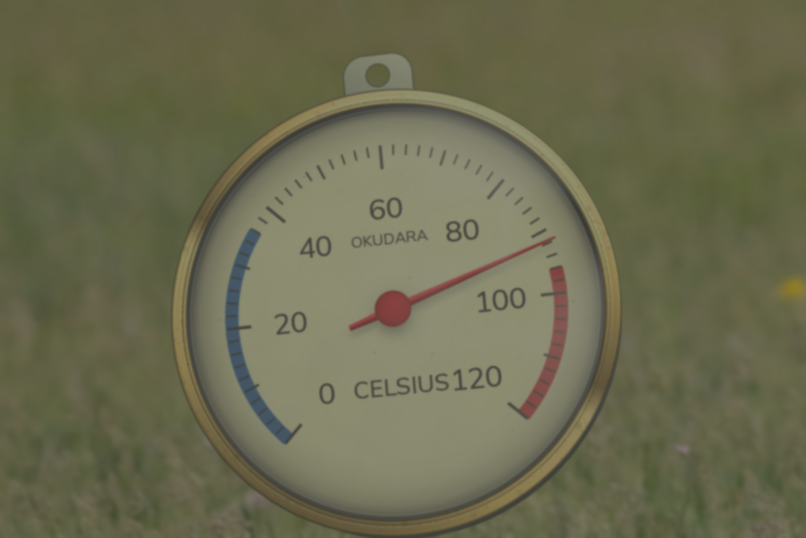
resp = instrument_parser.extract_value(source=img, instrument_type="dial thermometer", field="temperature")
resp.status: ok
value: 92 °C
